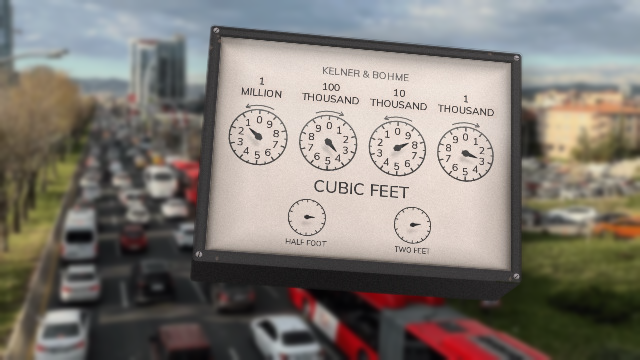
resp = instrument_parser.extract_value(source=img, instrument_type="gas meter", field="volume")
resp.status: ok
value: 138300 ft³
